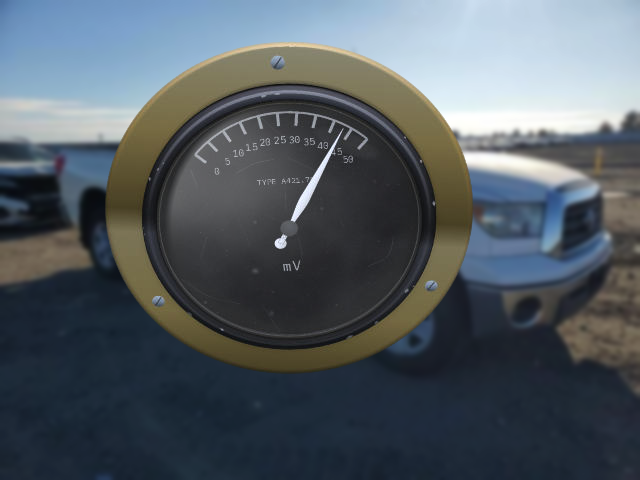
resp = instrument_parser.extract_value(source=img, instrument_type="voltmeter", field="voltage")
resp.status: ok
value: 42.5 mV
